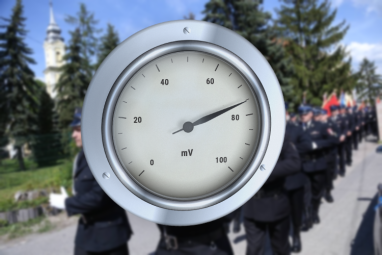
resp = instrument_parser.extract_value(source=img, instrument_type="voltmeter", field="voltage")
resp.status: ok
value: 75 mV
